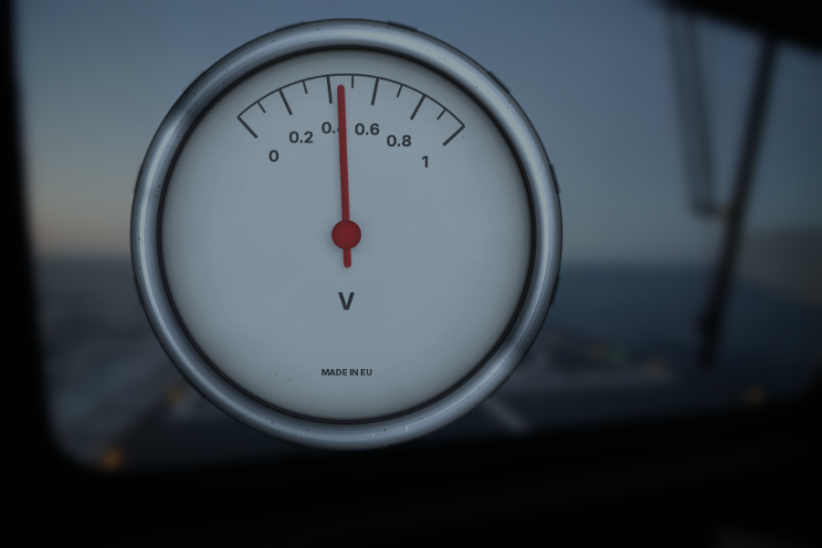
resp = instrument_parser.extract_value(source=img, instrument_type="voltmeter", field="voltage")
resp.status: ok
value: 0.45 V
